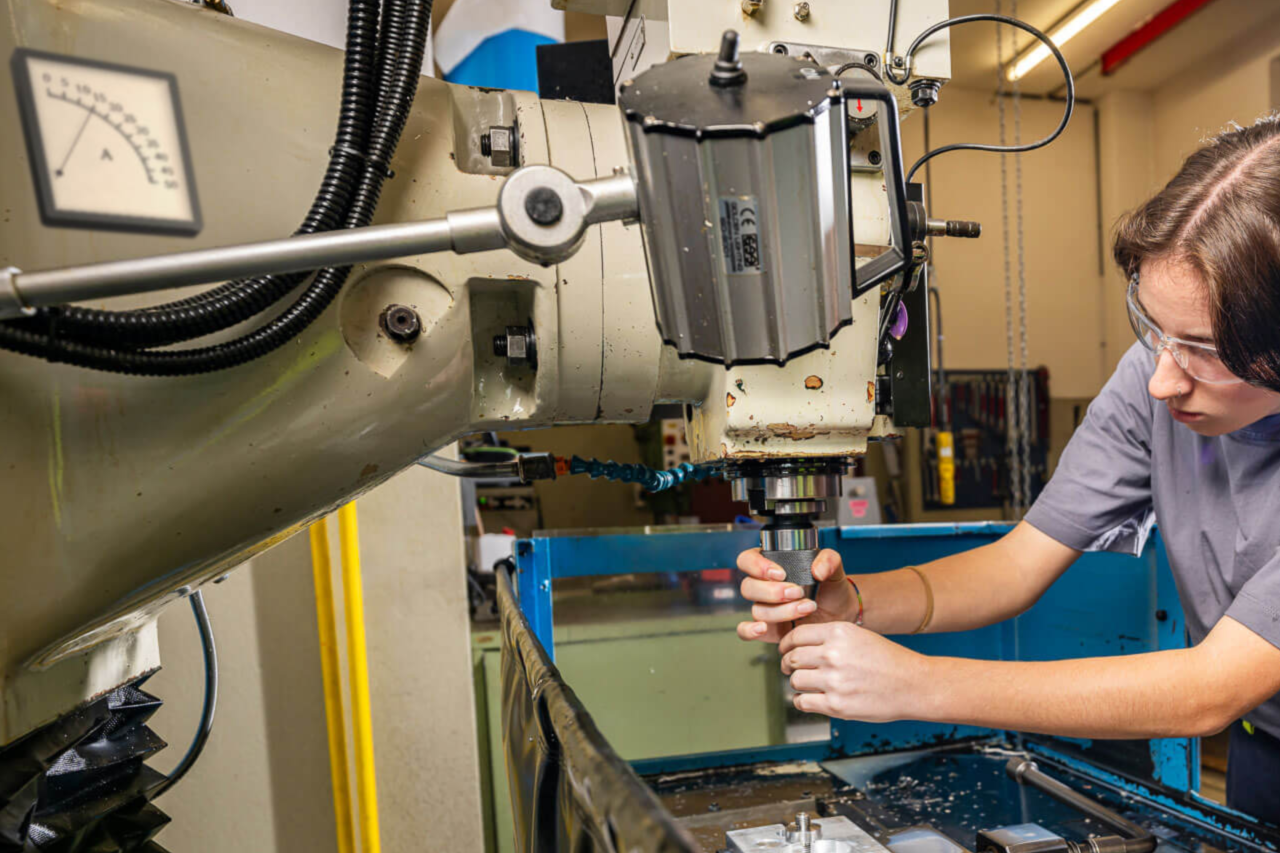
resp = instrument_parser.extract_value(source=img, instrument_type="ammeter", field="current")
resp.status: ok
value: 15 A
